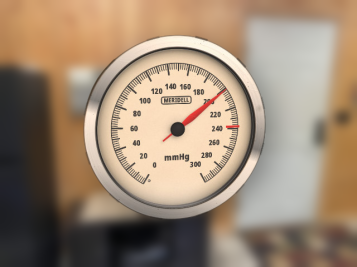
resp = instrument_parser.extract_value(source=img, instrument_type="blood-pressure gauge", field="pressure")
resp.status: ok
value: 200 mmHg
